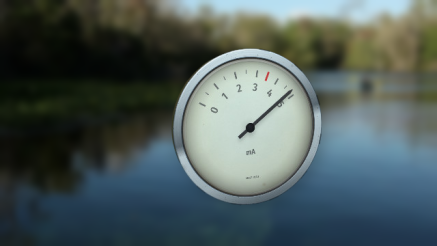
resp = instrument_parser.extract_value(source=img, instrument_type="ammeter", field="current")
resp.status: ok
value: 4.75 mA
